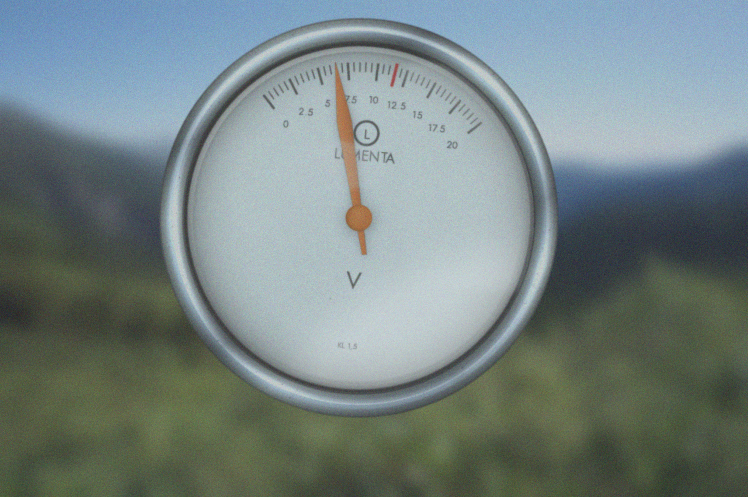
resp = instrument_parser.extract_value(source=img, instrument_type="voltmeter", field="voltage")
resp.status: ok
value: 6.5 V
